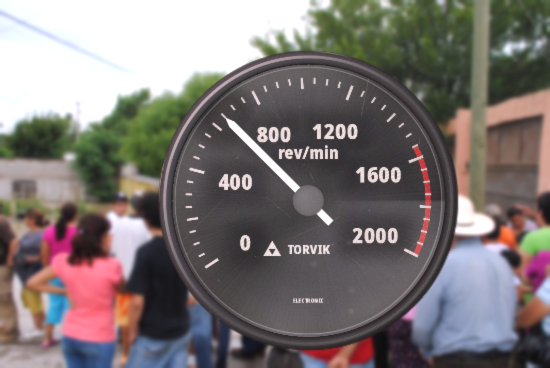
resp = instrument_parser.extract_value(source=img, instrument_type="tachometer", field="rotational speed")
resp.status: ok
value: 650 rpm
